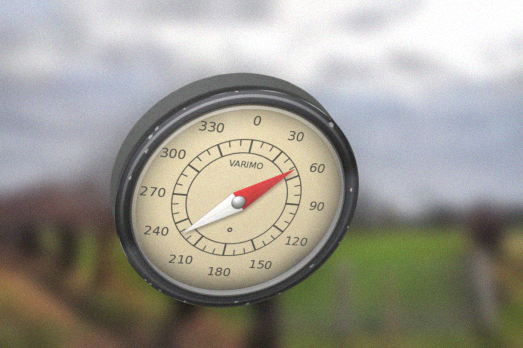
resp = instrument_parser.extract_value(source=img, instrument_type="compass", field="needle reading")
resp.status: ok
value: 50 °
